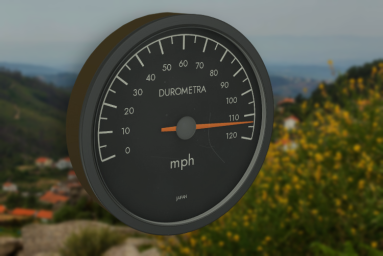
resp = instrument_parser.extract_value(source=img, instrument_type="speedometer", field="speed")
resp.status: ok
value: 112.5 mph
